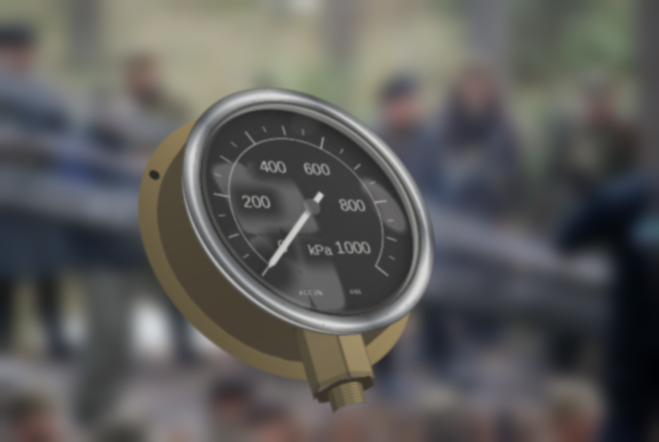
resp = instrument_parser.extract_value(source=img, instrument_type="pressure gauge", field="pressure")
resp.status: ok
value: 0 kPa
